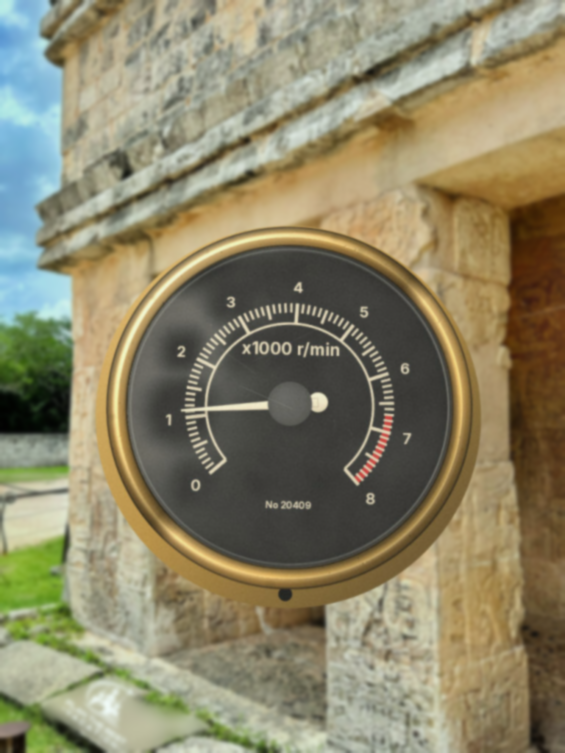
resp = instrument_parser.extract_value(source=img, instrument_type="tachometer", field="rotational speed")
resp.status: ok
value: 1100 rpm
